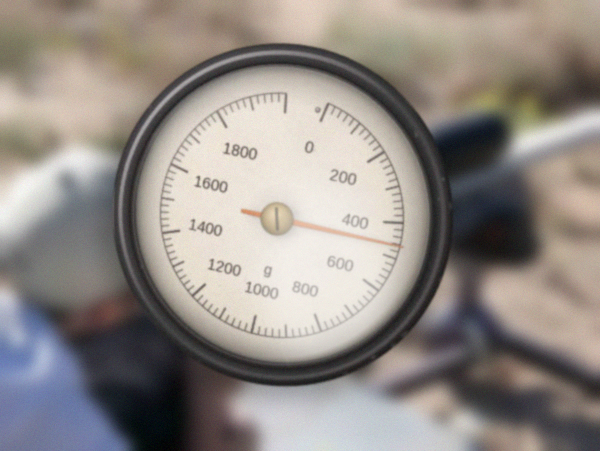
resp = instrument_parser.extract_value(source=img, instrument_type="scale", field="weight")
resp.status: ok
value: 460 g
